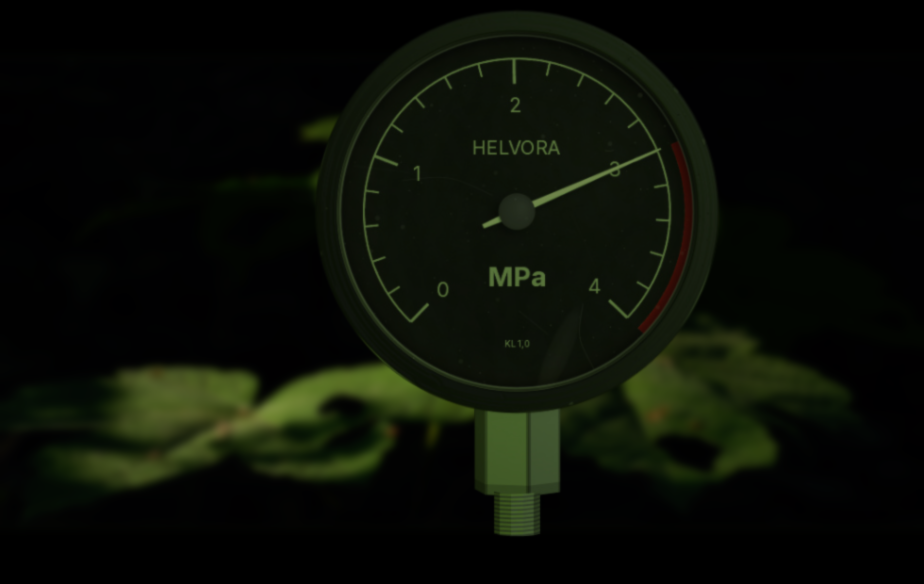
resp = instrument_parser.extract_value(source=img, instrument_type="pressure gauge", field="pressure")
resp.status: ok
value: 3 MPa
